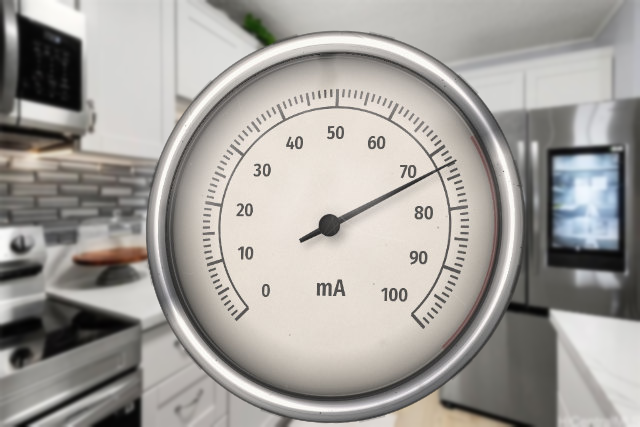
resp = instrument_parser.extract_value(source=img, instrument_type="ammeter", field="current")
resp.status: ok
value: 73 mA
